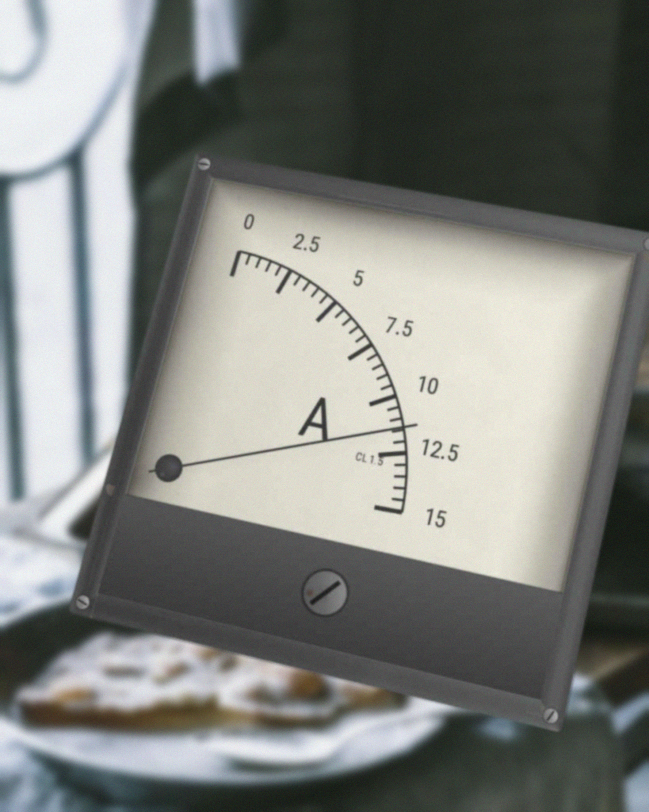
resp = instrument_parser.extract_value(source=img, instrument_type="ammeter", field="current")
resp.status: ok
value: 11.5 A
